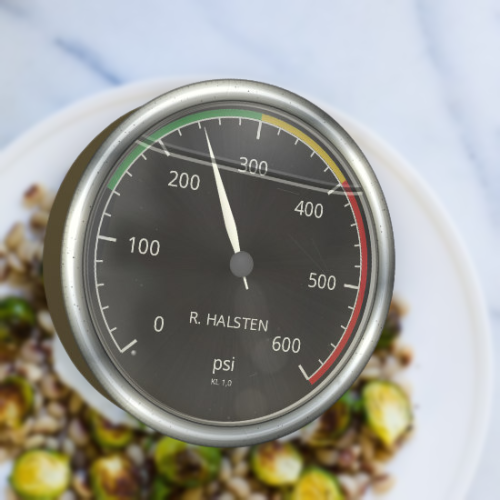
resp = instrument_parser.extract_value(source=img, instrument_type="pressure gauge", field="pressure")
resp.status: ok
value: 240 psi
